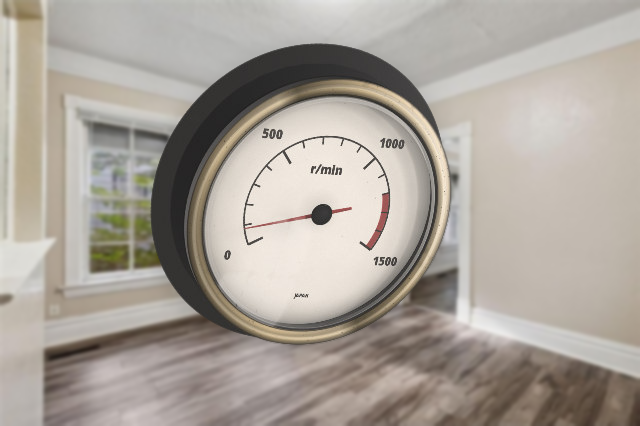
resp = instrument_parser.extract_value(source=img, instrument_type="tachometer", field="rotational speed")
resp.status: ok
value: 100 rpm
